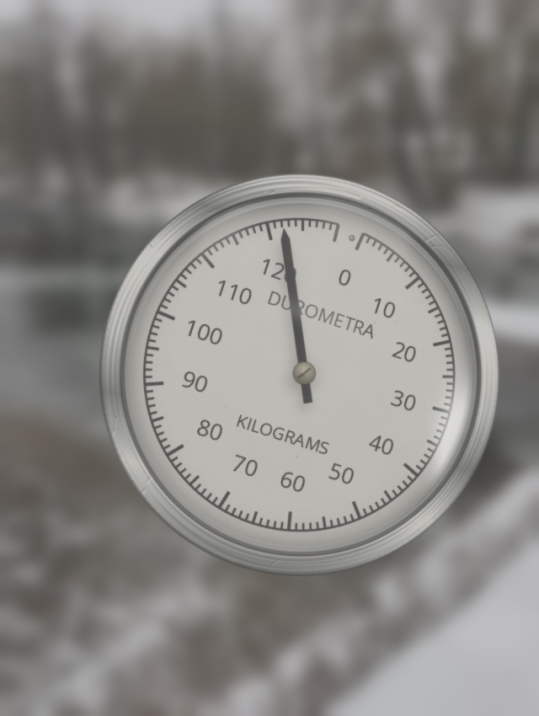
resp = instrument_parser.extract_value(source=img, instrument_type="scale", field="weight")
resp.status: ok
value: 122 kg
